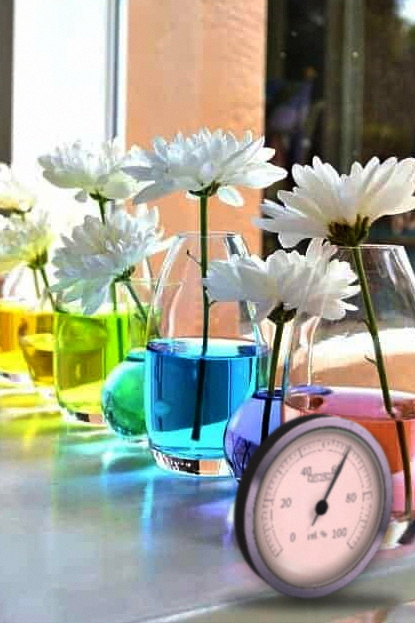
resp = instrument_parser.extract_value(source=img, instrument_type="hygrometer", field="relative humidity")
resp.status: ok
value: 60 %
